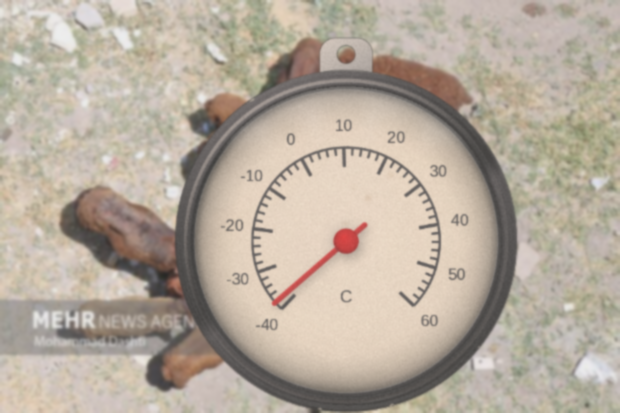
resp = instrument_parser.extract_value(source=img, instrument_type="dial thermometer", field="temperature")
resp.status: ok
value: -38 °C
